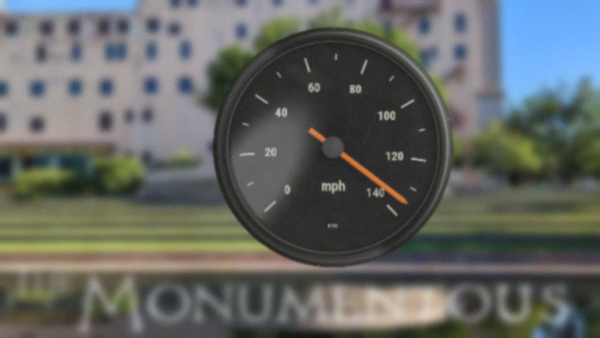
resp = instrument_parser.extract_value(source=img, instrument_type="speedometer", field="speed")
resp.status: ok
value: 135 mph
